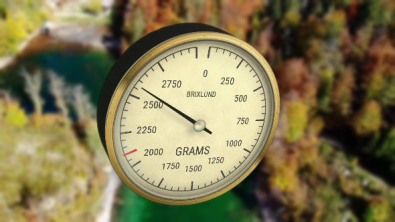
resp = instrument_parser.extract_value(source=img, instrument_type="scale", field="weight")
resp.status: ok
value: 2575 g
